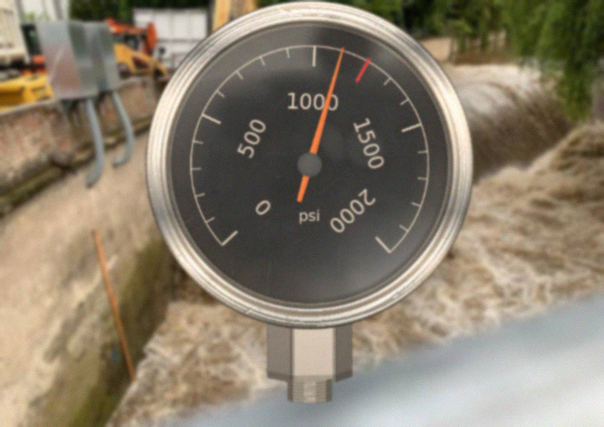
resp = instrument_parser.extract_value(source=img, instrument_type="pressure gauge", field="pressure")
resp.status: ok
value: 1100 psi
